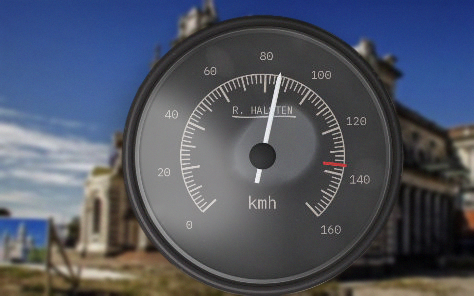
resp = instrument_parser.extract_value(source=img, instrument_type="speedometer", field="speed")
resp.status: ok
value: 86 km/h
